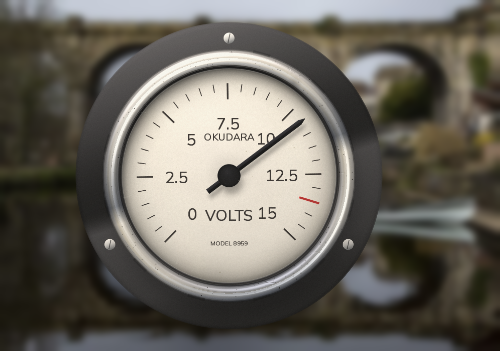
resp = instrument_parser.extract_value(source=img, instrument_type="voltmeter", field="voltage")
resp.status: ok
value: 10.5 V
